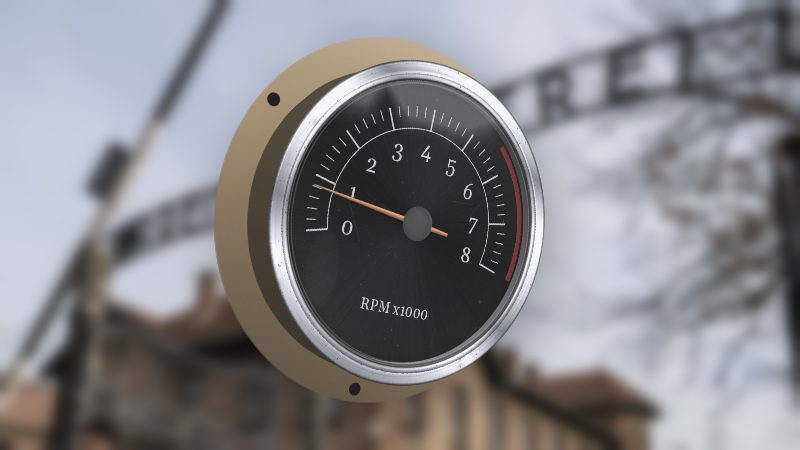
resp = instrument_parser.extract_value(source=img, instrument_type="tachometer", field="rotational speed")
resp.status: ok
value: 800 rpm
